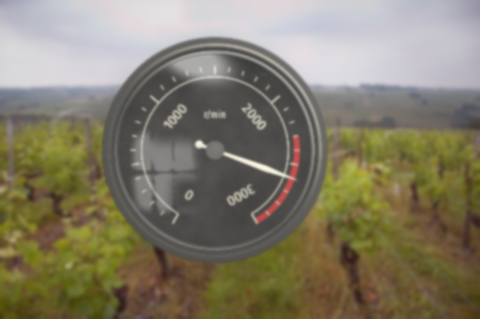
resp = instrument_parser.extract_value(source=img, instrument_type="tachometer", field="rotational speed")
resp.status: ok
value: 2600 rpm
